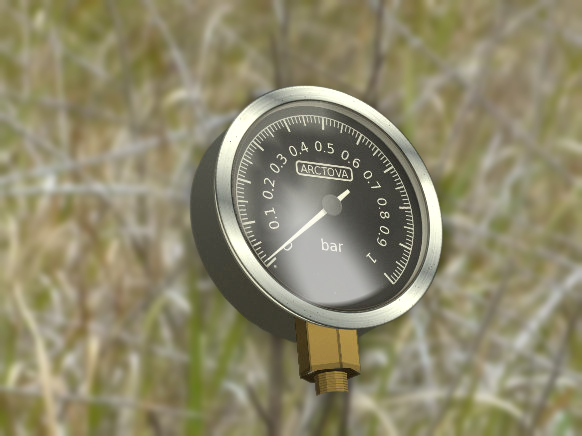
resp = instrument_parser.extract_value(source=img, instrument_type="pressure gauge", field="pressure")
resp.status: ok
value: 0.01 bar
